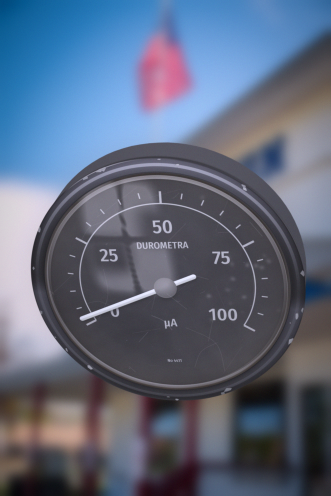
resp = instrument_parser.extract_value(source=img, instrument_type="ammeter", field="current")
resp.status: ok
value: 2.5 µA
